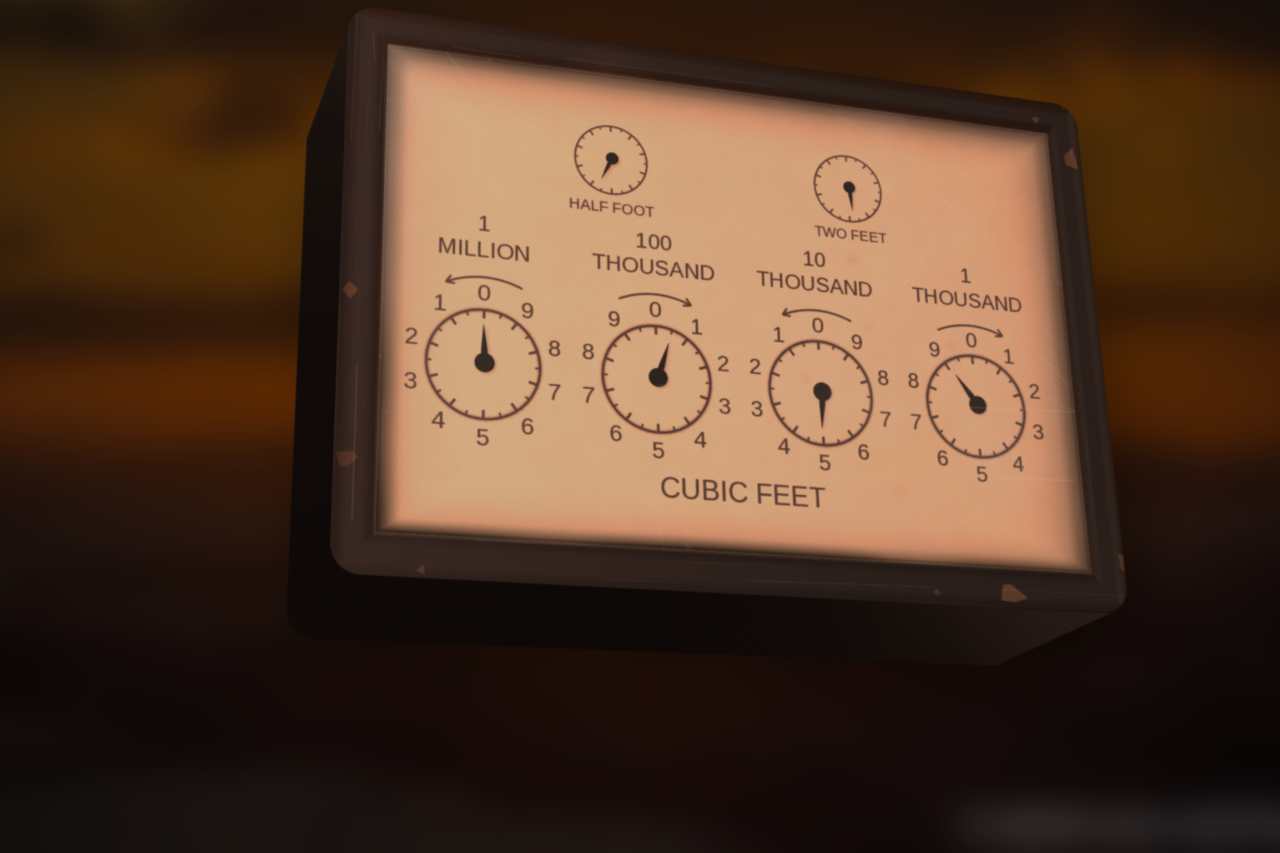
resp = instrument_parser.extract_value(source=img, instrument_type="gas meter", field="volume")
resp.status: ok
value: 4900 ft³
